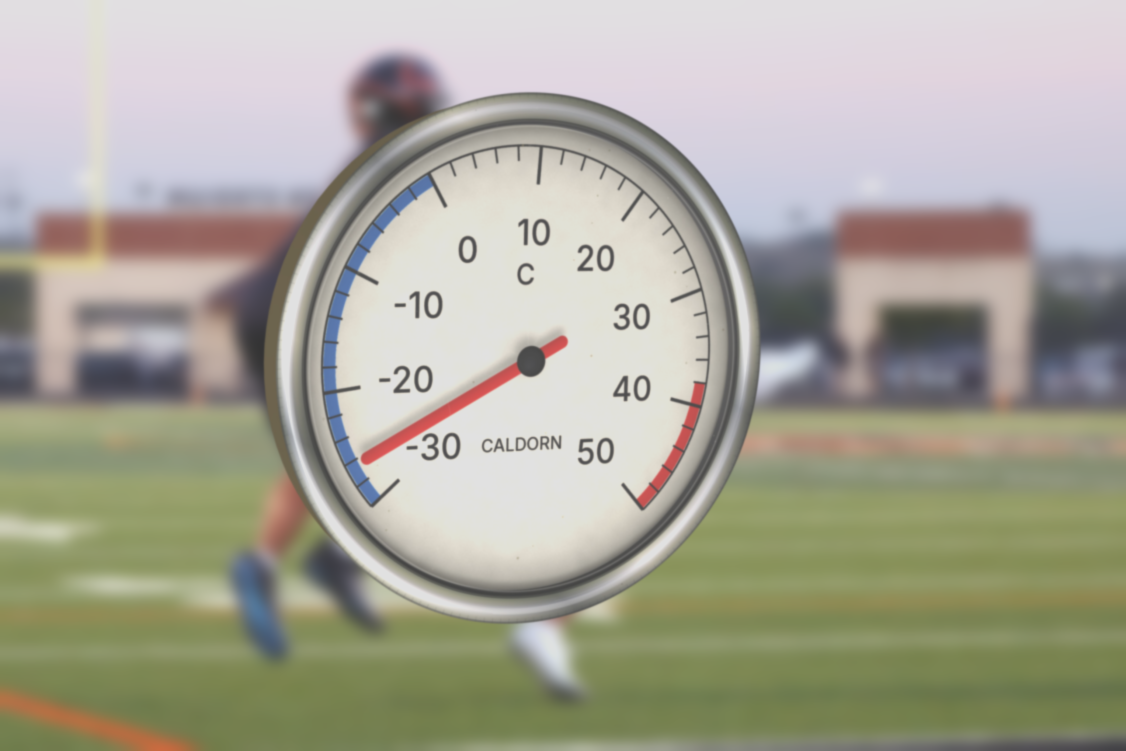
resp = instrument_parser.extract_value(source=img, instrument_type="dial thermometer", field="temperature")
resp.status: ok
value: -26 °C
